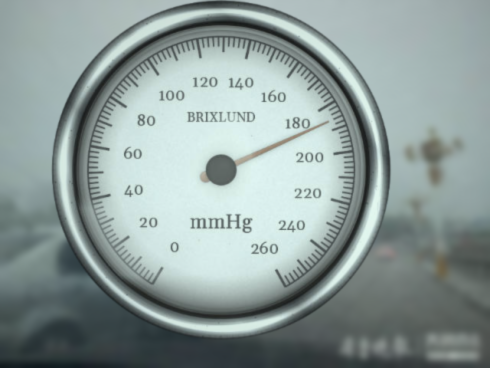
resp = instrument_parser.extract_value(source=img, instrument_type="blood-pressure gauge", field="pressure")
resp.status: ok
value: 186 mmHg
